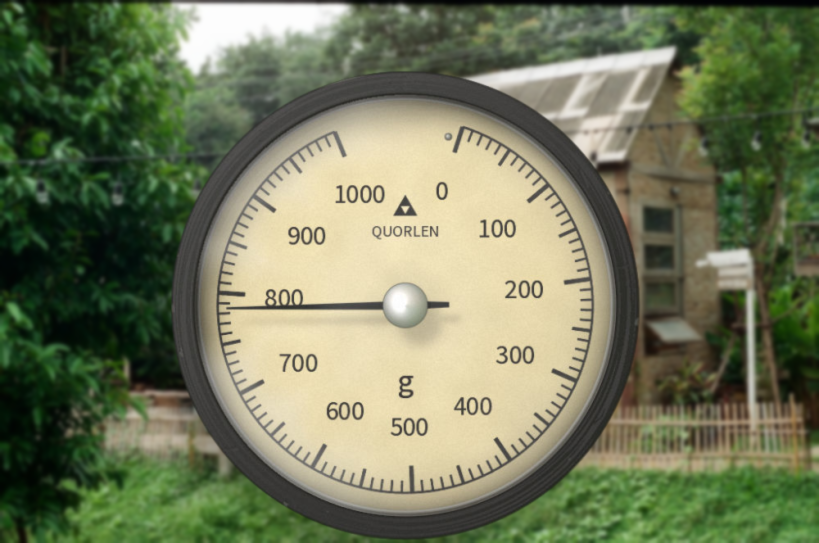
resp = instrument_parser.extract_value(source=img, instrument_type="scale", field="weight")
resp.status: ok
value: 785 g
